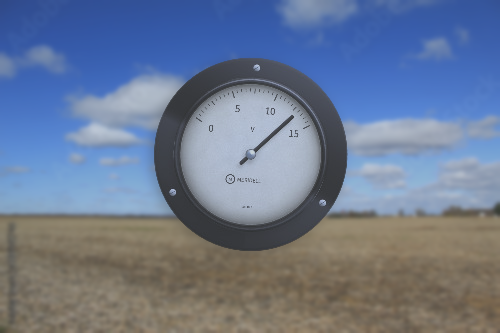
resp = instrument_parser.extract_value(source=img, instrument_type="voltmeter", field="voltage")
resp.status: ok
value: 13 V
